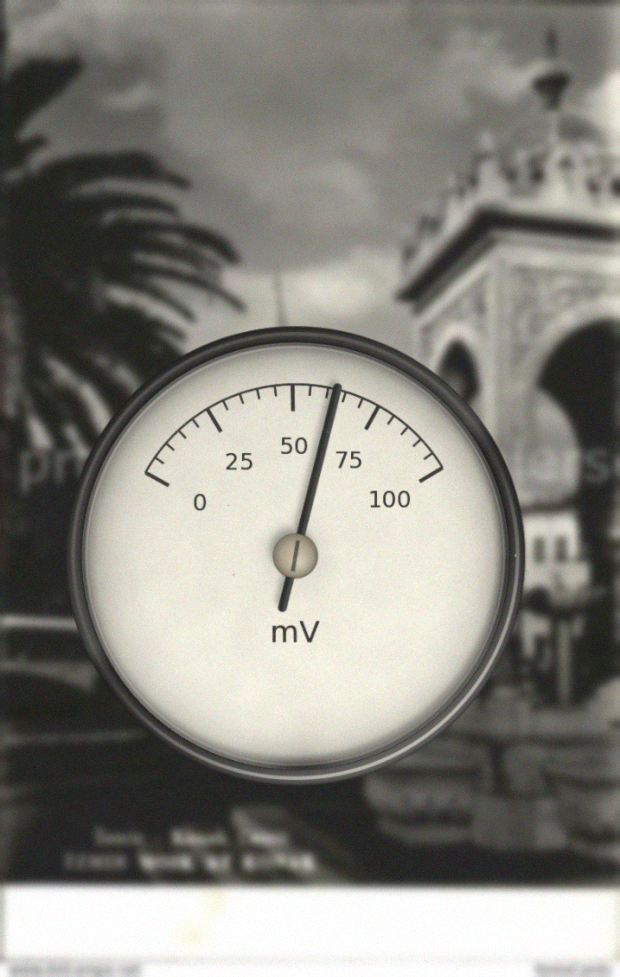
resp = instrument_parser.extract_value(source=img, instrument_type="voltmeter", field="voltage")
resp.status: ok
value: 62.5 mV
